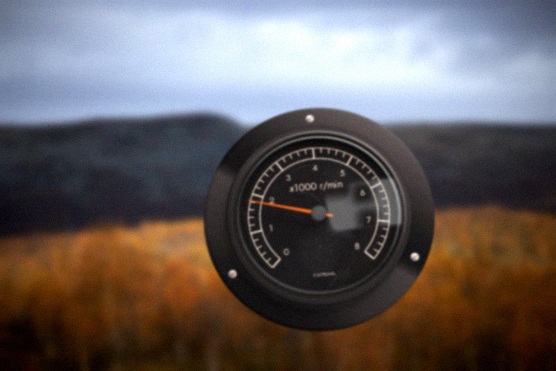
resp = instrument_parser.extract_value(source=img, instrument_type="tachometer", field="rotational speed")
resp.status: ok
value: 1800 rpm
